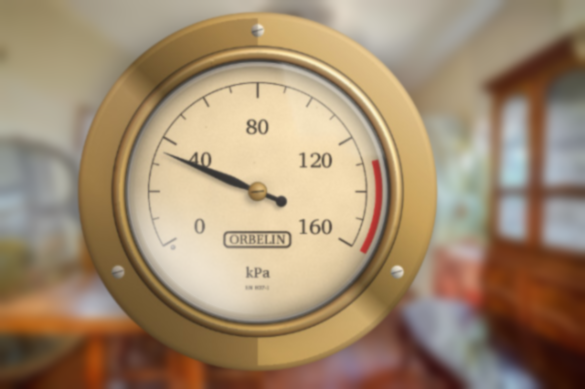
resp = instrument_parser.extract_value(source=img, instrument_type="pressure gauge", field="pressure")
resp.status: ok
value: 35 kPa
